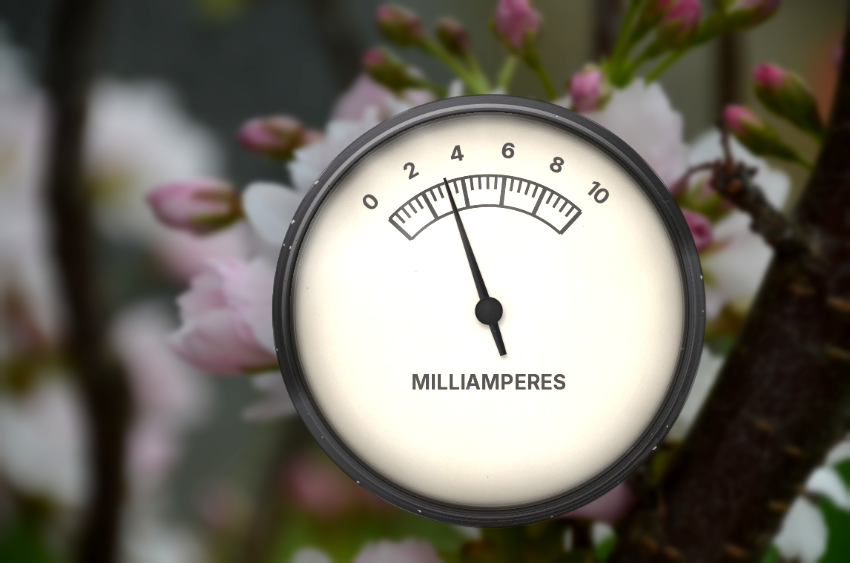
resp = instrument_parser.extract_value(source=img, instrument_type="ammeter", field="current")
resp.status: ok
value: 3.2 mA
